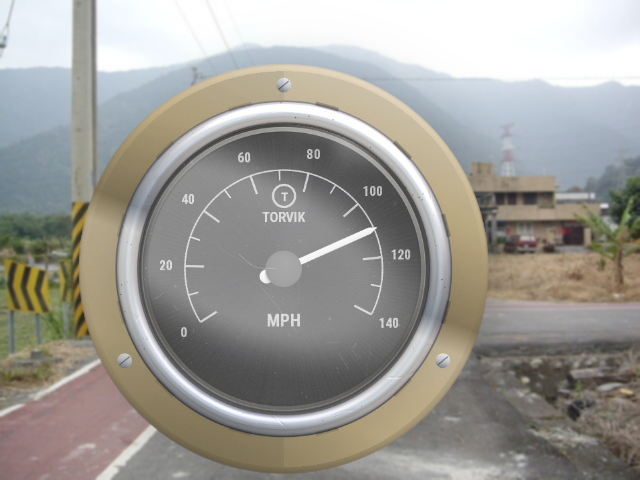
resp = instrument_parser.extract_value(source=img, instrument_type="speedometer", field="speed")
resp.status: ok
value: 110 mph
